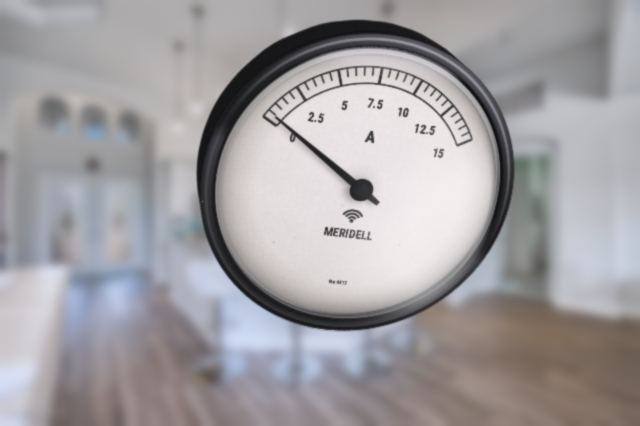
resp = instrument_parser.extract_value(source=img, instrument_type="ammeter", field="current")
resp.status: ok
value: 0.5 A
